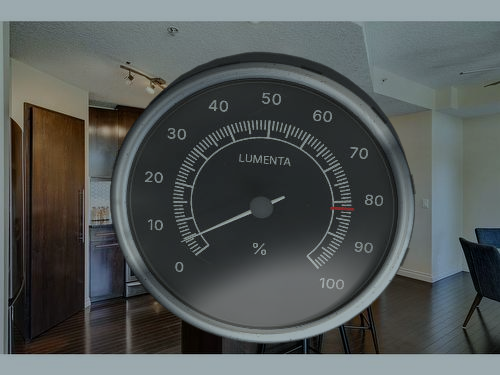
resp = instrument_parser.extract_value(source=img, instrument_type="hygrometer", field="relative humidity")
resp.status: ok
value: 5 %
